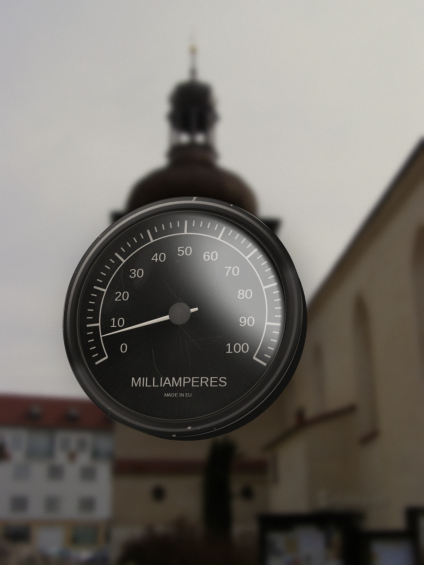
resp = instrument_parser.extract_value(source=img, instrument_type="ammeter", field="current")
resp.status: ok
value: 6 mA
